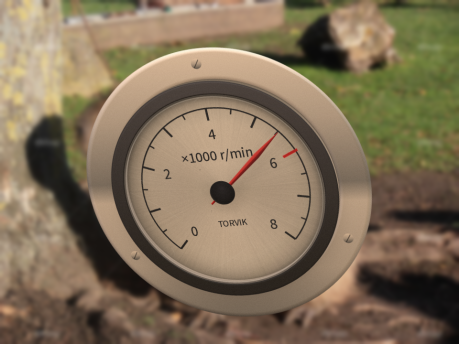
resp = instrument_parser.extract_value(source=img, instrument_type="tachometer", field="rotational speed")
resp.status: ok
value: 5500 rpm
